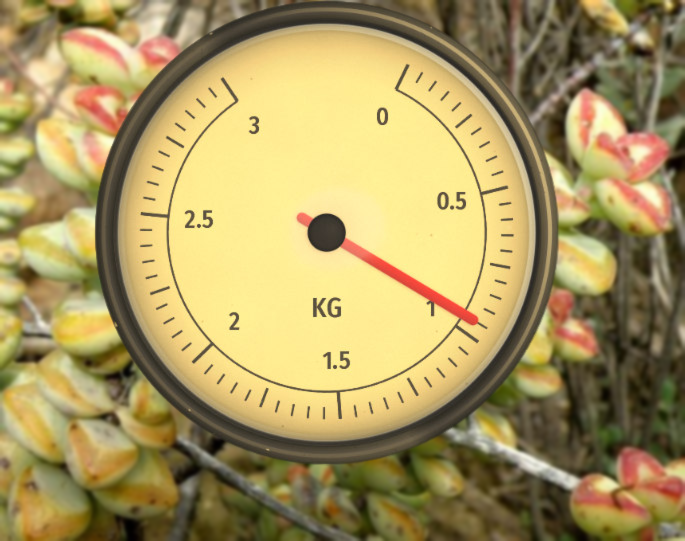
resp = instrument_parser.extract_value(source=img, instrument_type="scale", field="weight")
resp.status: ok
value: 0.95 kg
